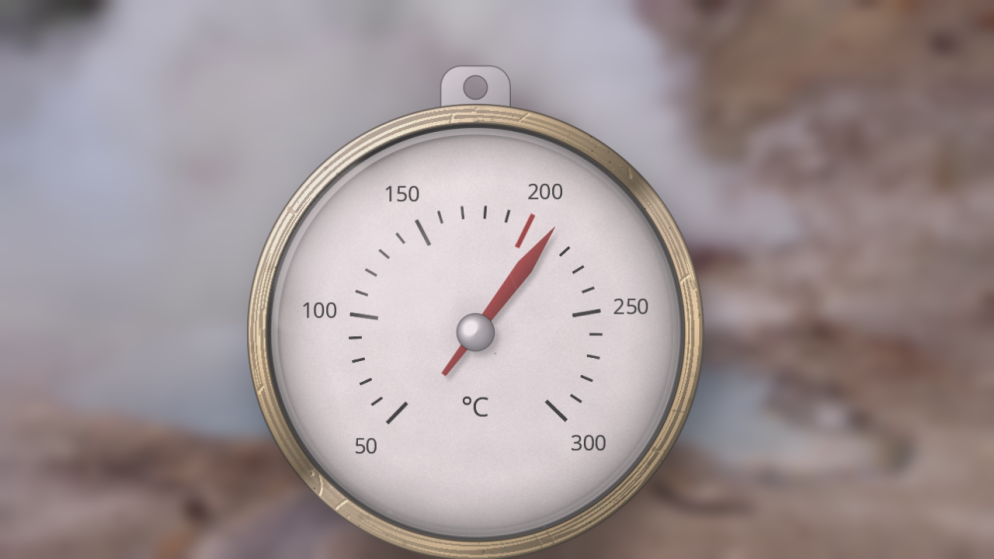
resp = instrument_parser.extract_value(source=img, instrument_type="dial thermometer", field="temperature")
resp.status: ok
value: 210 °C
